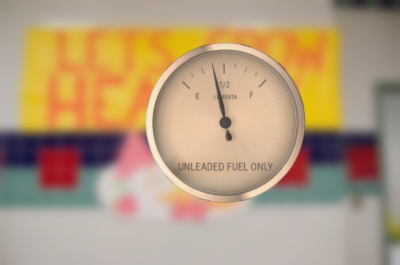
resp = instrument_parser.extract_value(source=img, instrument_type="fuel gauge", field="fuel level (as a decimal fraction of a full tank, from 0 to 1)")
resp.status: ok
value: 0.375
